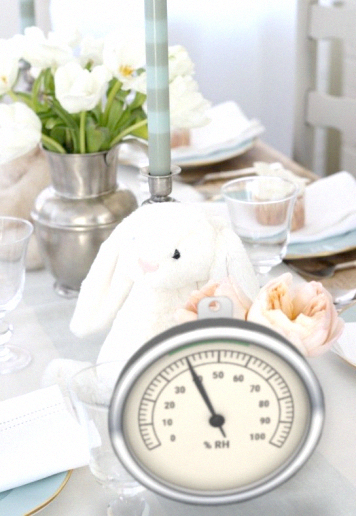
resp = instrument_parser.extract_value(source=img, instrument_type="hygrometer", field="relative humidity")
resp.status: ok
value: 40 %
